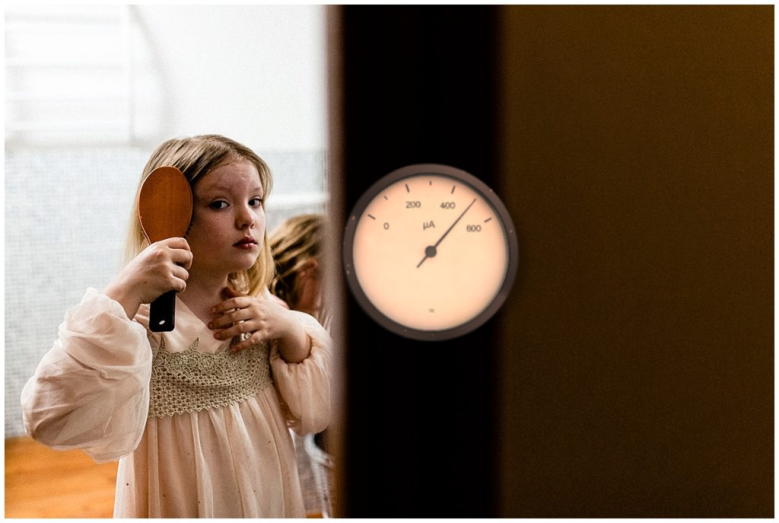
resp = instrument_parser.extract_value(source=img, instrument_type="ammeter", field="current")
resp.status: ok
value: 500 µA
